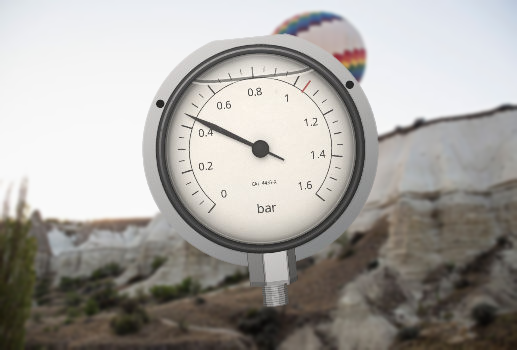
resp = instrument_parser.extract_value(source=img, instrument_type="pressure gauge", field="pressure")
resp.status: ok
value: 0.45 bar
